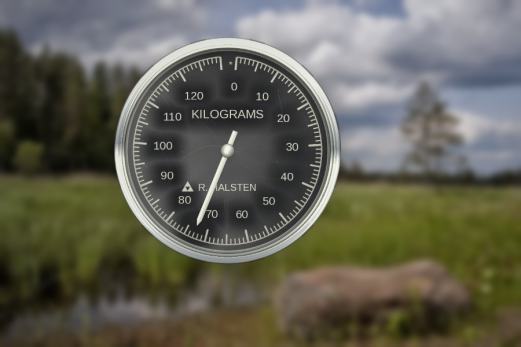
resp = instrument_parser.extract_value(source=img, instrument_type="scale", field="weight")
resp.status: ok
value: 73 kg
